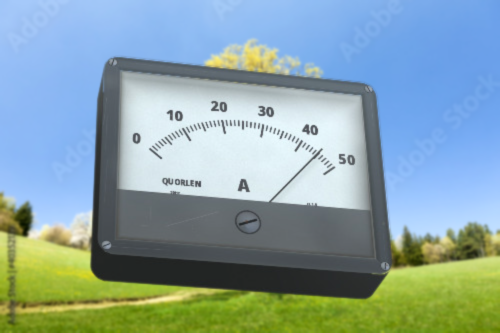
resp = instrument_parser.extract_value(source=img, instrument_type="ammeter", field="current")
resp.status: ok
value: 45 A
